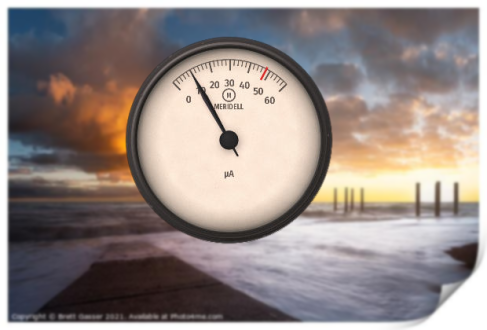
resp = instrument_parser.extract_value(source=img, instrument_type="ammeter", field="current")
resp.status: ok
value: 10 µA
